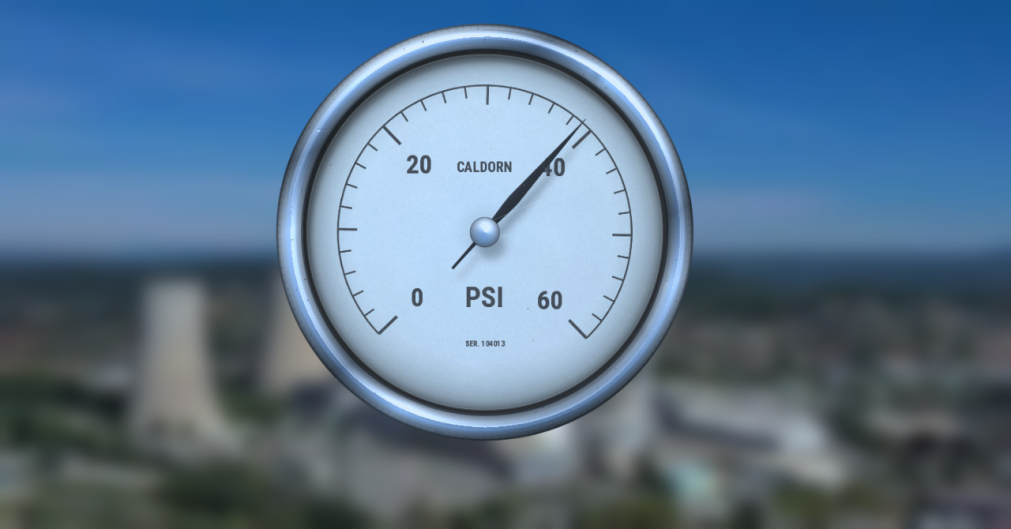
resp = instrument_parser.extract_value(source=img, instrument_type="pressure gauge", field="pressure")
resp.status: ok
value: 39 psi
